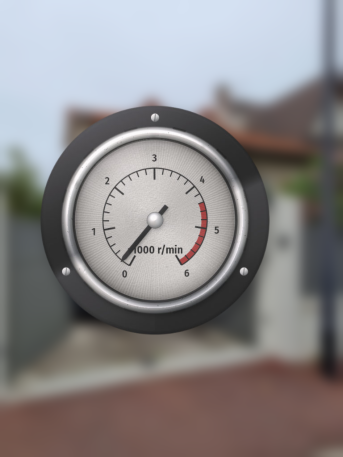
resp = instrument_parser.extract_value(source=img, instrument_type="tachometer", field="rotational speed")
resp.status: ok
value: 200 rpm
